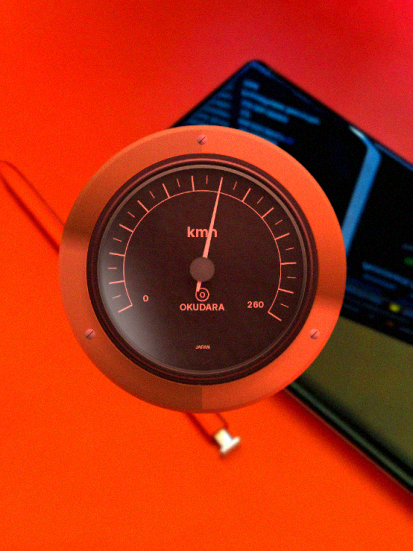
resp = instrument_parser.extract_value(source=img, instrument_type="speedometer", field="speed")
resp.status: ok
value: 140 km/h
